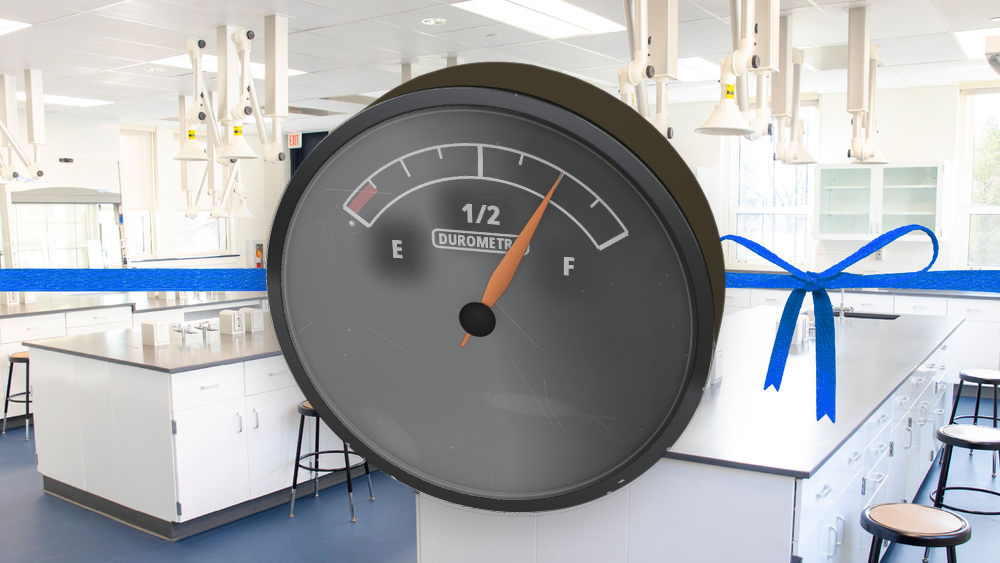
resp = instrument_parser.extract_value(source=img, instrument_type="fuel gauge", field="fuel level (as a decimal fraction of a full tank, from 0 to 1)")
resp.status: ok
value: 0.75
